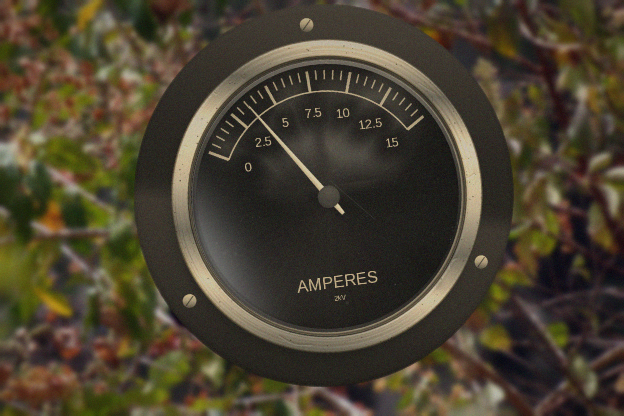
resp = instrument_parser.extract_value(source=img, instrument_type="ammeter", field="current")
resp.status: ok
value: 3.5 A
